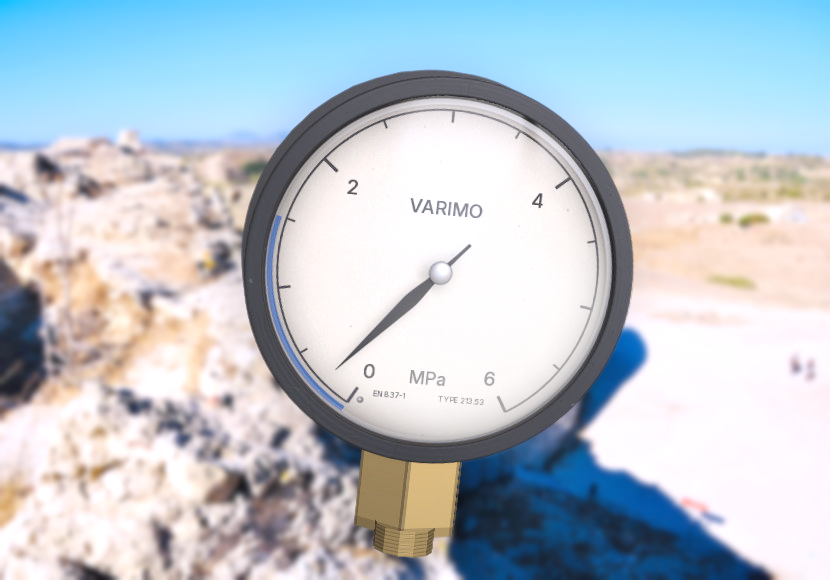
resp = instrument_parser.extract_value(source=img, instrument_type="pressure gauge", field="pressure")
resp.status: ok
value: 0.25 MPa
